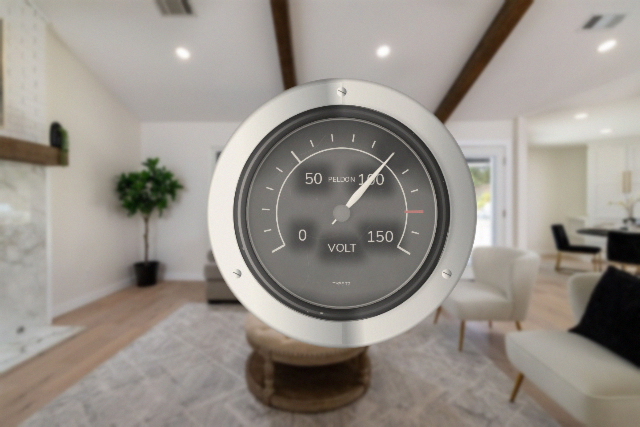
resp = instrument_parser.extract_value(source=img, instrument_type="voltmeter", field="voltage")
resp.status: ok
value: 100 V
